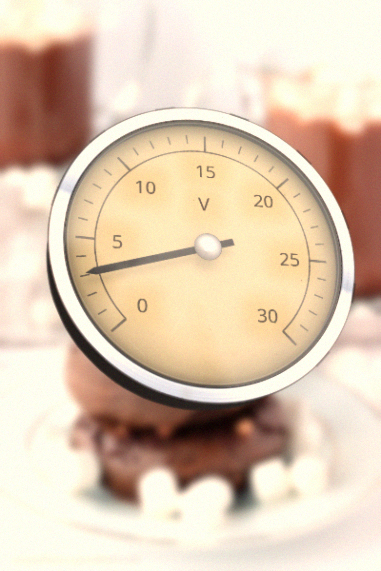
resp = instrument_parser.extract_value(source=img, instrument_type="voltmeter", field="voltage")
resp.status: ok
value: 3 V
